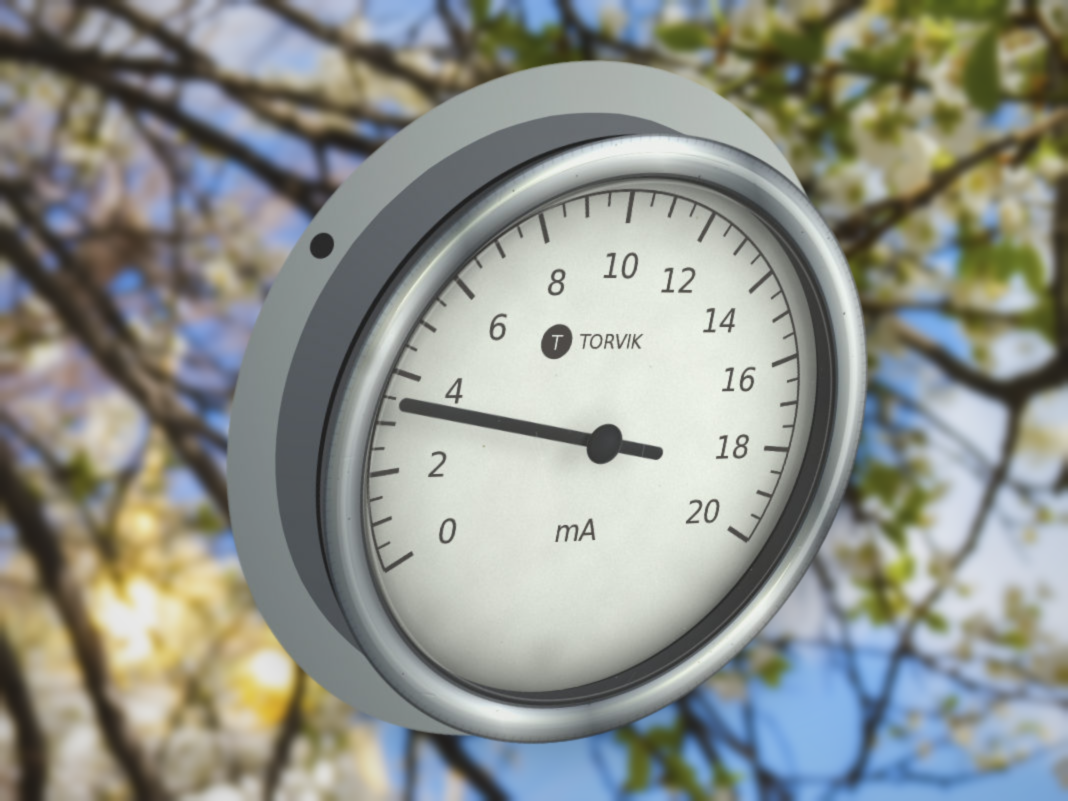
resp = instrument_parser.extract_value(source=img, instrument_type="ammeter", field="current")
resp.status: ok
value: 3.5 mA
